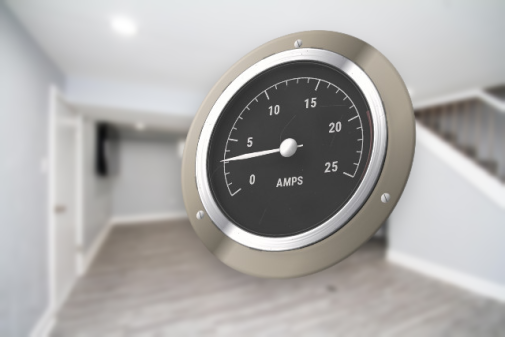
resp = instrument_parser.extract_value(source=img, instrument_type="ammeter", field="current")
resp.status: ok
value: 3 A
